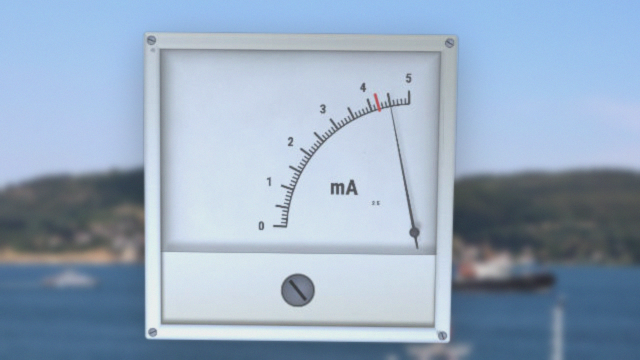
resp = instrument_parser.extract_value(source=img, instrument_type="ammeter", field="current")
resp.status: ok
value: 4.5 mA
